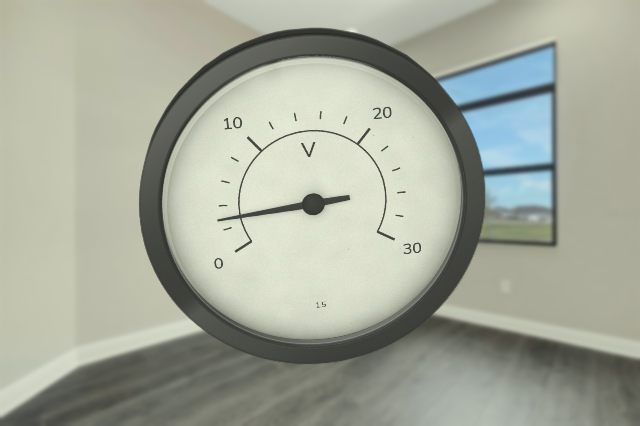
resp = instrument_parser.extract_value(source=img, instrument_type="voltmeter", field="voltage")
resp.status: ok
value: 3 V
